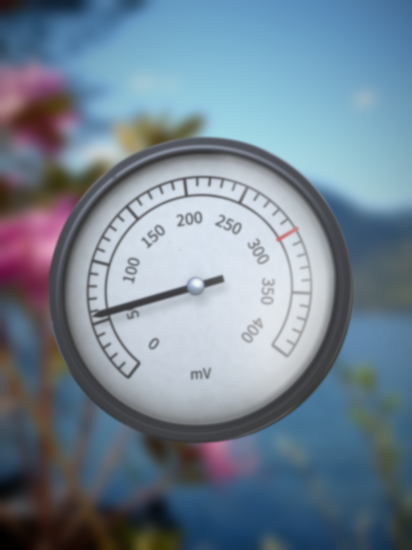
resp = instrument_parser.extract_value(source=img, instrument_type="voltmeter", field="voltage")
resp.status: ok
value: 55 mV
